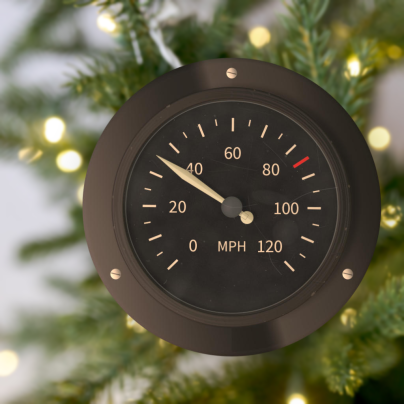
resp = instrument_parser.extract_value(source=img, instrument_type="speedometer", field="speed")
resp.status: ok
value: 35 mph
